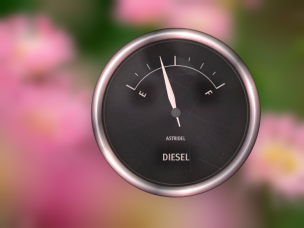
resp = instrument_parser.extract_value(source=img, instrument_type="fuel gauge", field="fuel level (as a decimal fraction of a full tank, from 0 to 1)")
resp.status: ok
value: 0.375
